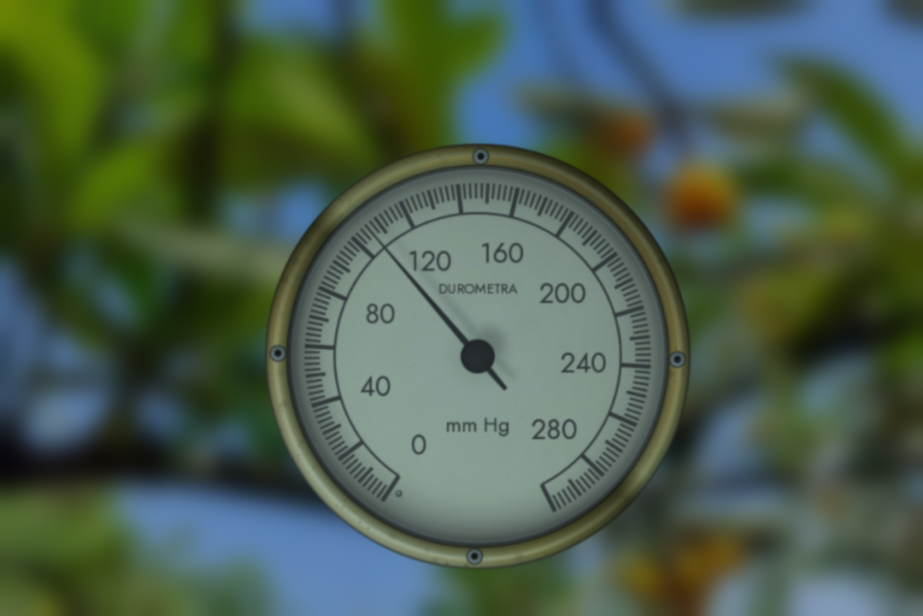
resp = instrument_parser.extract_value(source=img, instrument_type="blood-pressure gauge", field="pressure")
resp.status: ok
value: 106 mmHg
